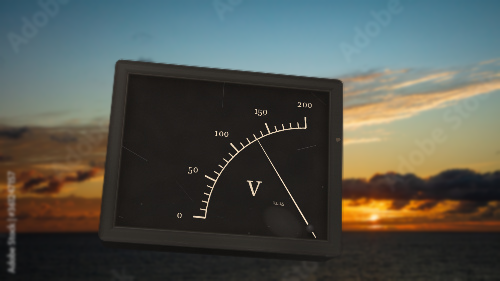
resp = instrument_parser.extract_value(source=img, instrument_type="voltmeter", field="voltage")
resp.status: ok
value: 130 V
